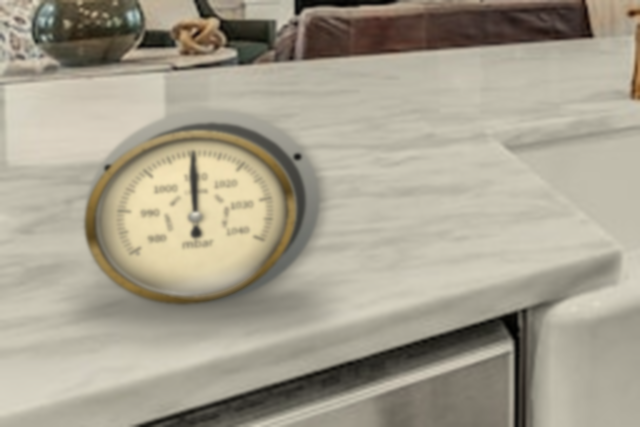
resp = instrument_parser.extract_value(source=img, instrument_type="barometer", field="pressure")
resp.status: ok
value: 1010 mbar
